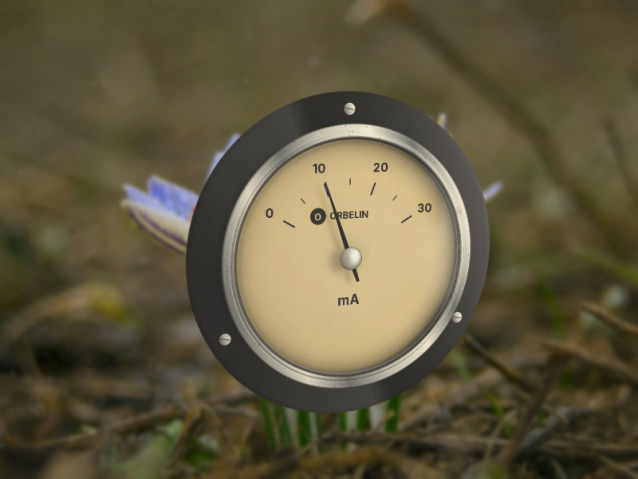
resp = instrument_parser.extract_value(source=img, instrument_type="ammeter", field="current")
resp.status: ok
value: 10 mA
